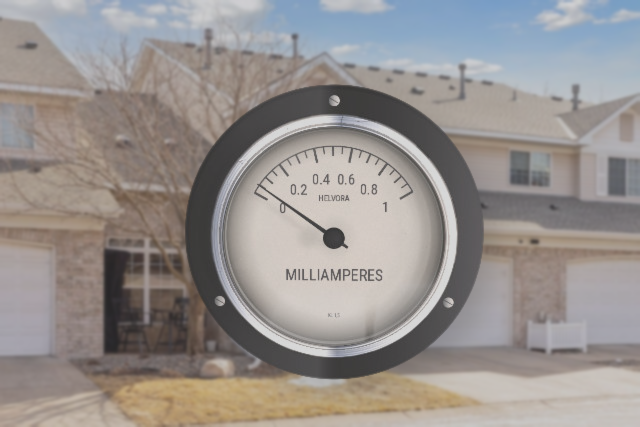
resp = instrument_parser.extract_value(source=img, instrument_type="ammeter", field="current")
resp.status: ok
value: 0.05 mA
